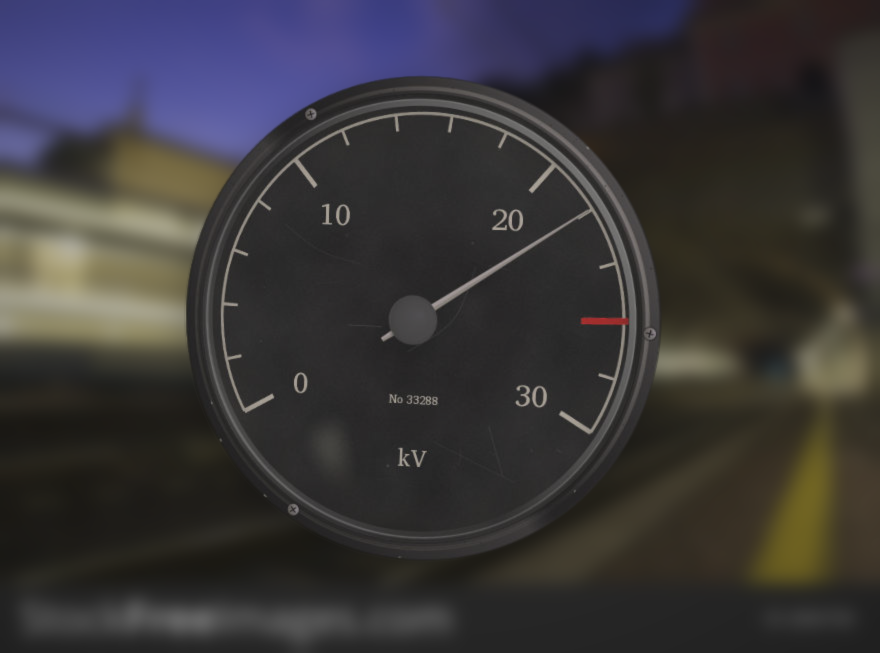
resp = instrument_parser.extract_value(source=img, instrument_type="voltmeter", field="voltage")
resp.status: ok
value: 22 kV
